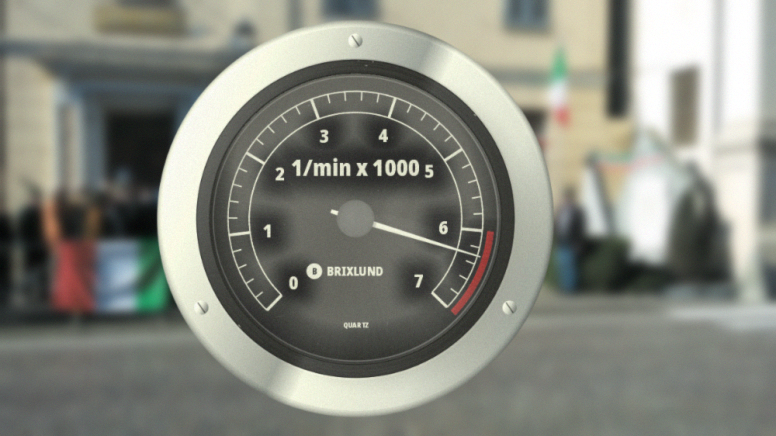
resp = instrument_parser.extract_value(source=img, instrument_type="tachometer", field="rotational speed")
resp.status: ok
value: 6300 rpm
